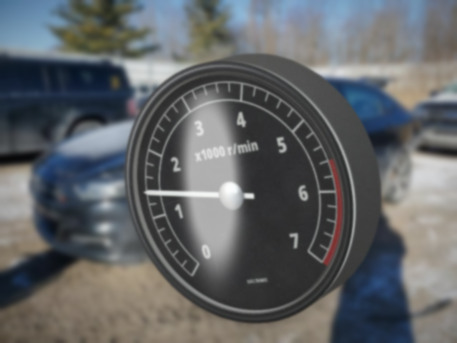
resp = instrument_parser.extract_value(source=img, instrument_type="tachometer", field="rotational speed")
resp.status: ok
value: 1400 rpm
